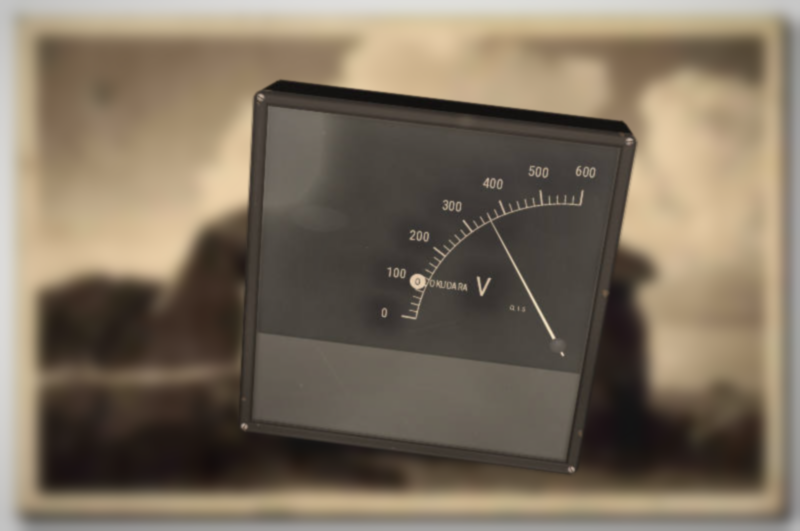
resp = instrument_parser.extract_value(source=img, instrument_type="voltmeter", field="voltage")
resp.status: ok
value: 360 V
